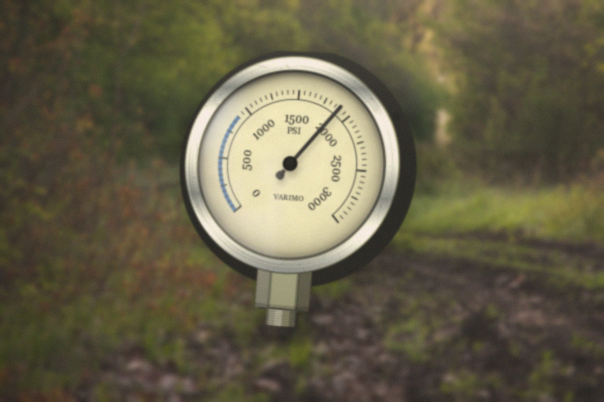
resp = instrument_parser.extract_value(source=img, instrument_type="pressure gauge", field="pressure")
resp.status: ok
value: 1900 psi
